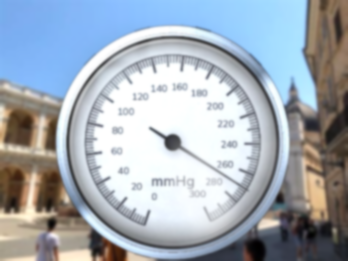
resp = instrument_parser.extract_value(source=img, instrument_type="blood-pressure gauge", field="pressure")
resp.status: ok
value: 270 mmHg
